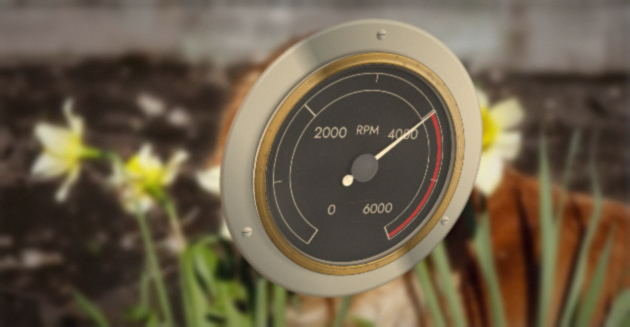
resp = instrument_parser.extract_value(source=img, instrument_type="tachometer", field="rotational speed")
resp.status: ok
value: 4000 rpm
